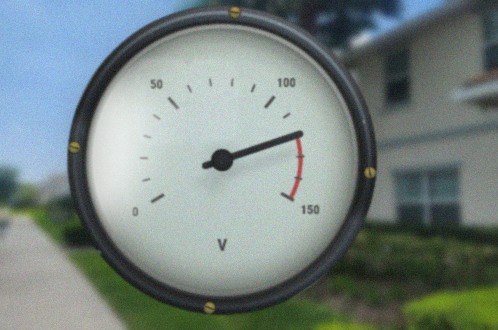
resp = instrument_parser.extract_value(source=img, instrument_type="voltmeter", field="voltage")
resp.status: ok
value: 120 V
